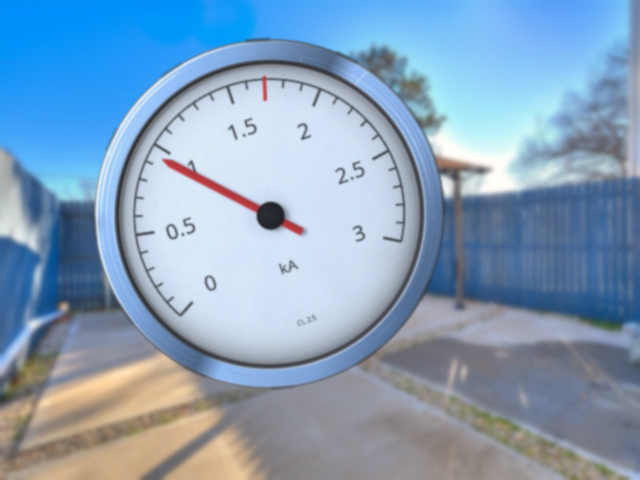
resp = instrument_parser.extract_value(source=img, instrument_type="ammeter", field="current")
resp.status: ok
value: 0.95 kA
